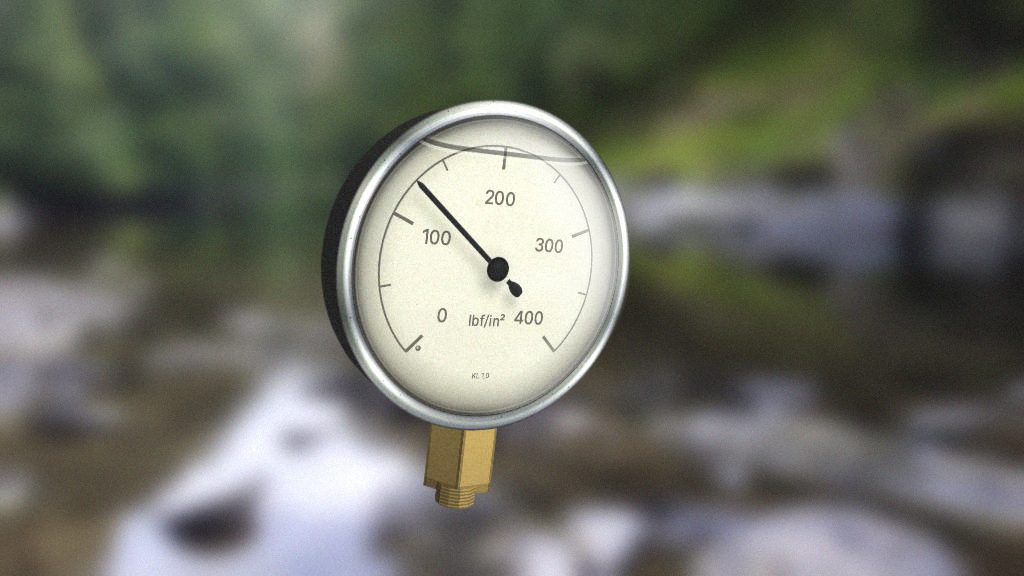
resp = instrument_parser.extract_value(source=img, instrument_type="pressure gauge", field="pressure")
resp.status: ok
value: 125 psi
